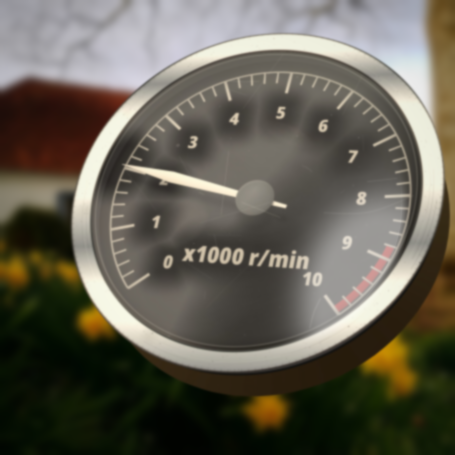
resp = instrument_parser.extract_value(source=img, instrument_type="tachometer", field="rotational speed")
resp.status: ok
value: 2000 rpm
